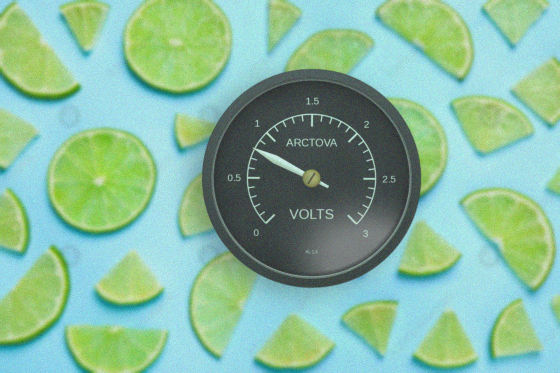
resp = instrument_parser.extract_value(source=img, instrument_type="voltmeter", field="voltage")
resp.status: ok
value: 0.8 V
